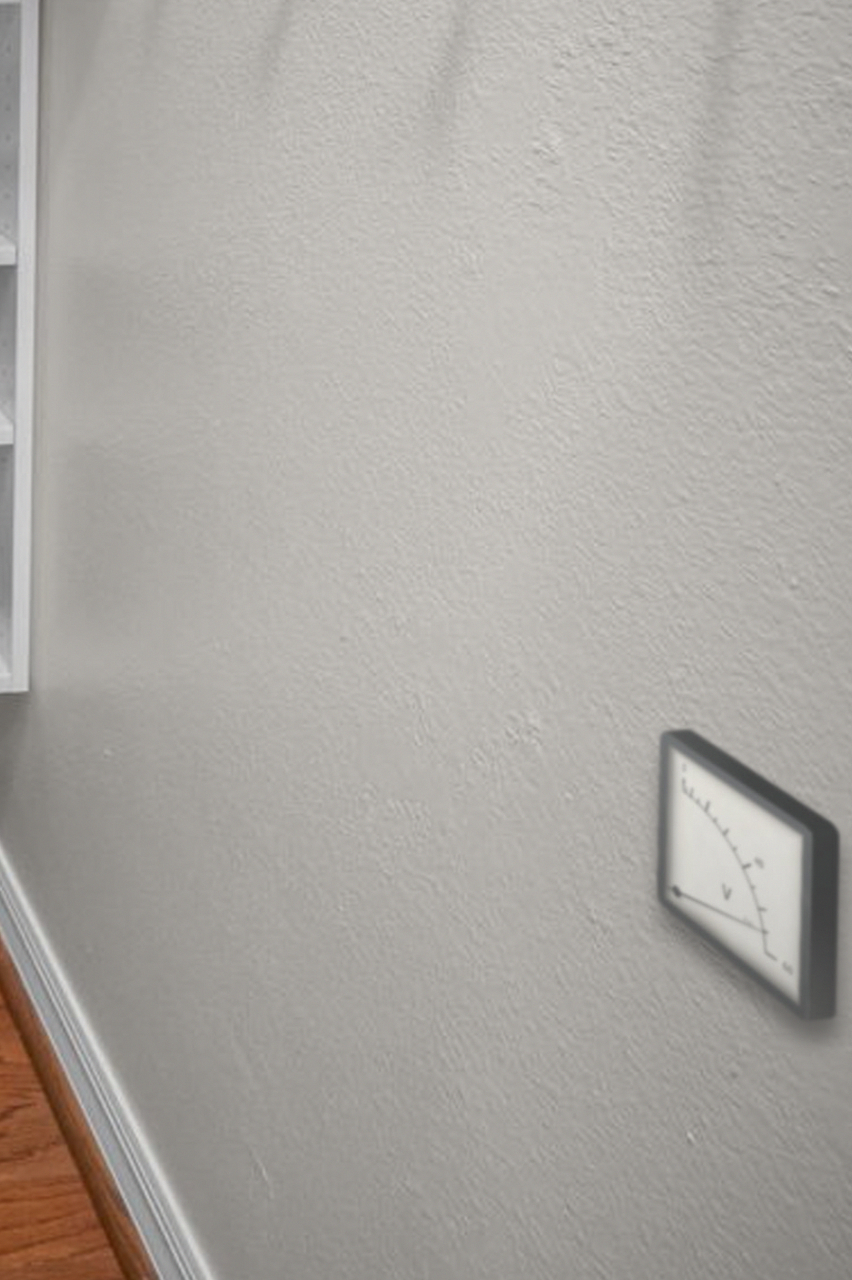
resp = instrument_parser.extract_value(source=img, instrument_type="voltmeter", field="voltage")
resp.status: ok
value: 55 V
